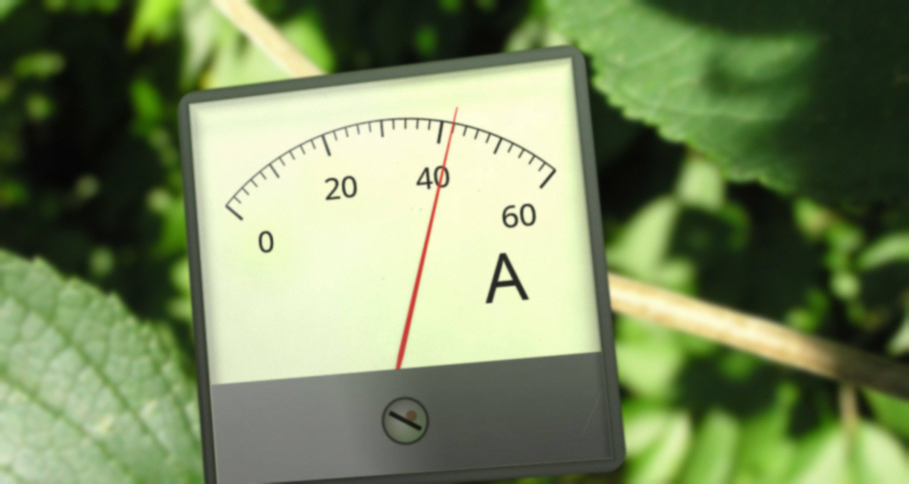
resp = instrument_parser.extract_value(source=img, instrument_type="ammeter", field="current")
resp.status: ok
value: 42 A
